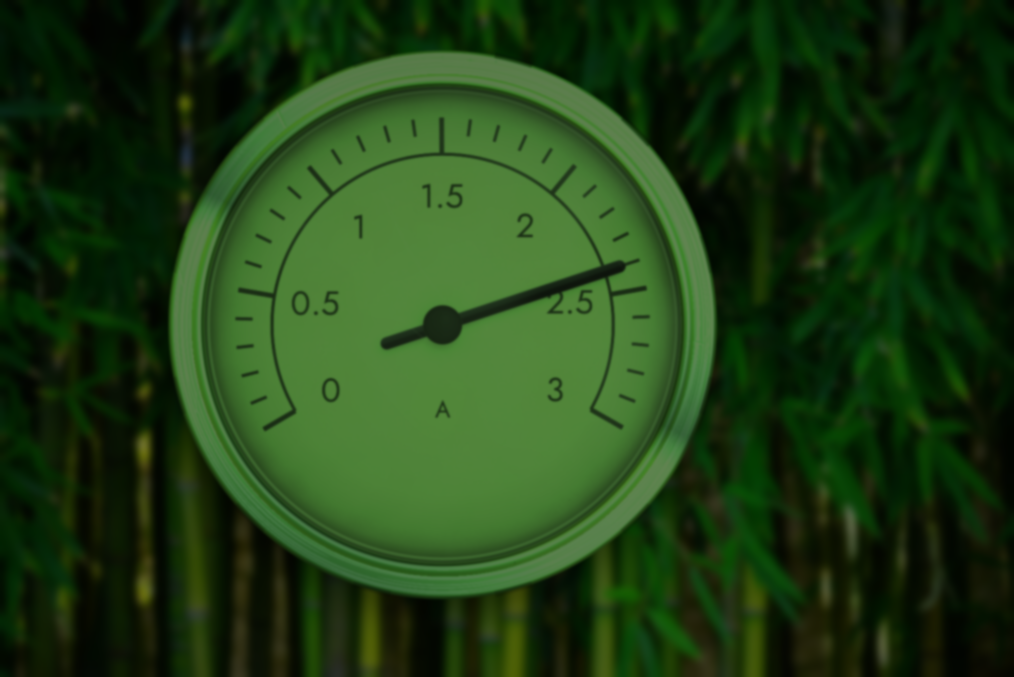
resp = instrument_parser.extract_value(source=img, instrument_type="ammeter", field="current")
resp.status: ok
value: 2.4 A
